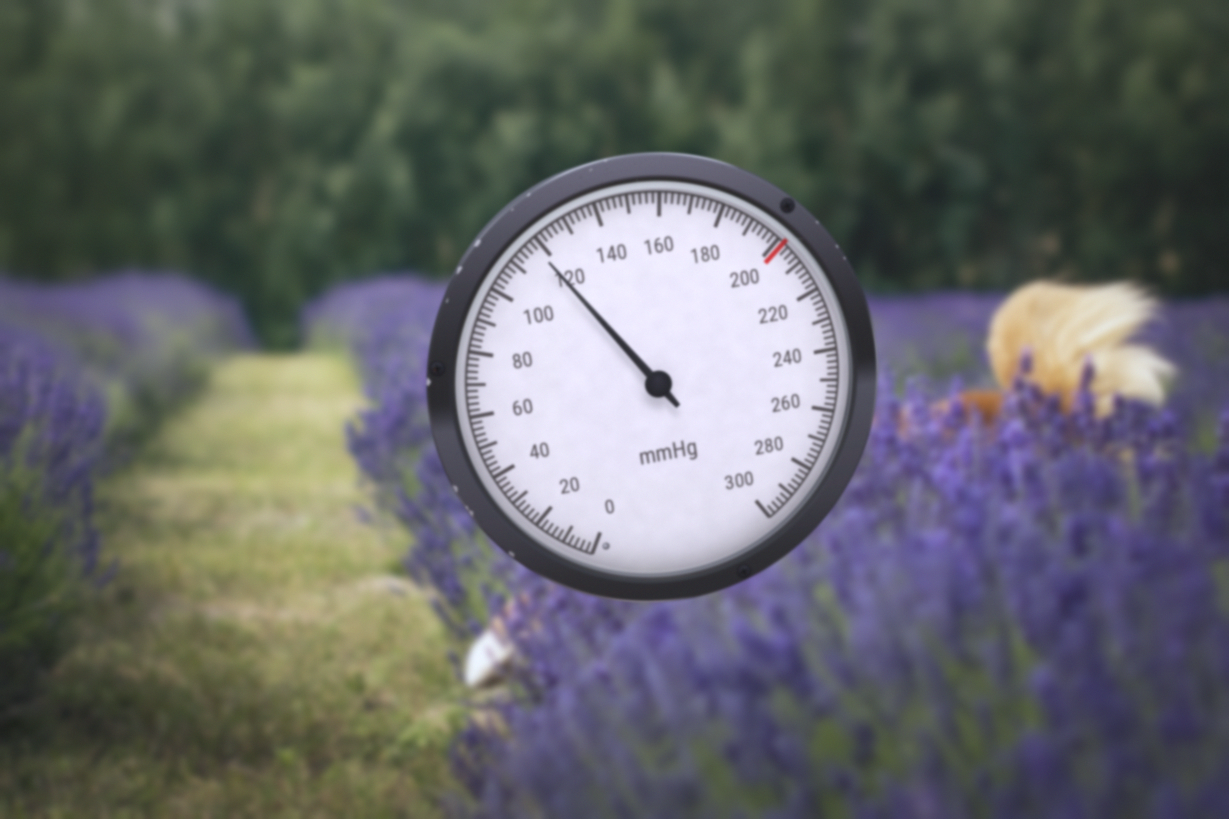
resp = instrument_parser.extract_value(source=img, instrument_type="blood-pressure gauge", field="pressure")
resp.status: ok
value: 118 mmHg
